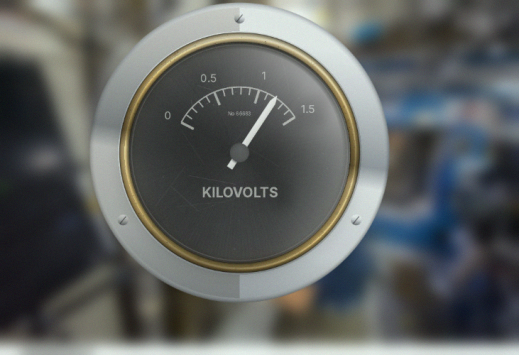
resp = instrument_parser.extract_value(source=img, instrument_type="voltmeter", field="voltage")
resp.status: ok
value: 1.2 kV
